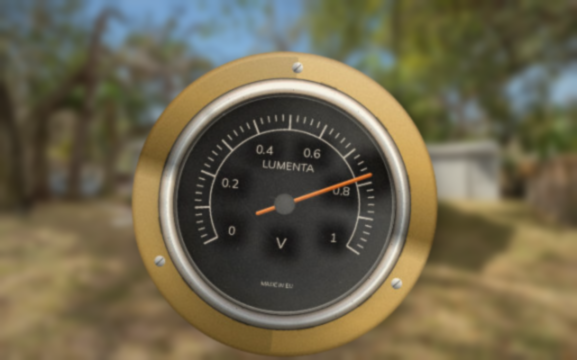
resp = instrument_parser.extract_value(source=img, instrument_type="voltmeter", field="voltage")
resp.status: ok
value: 0.78 V
